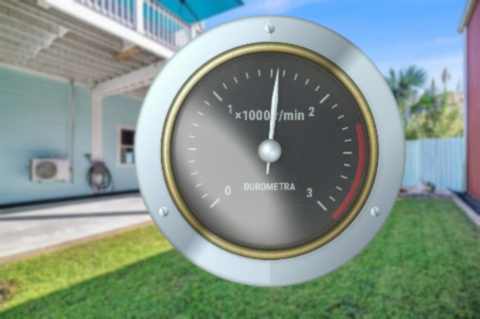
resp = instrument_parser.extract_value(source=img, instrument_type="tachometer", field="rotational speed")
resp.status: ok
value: 1550 rpm
